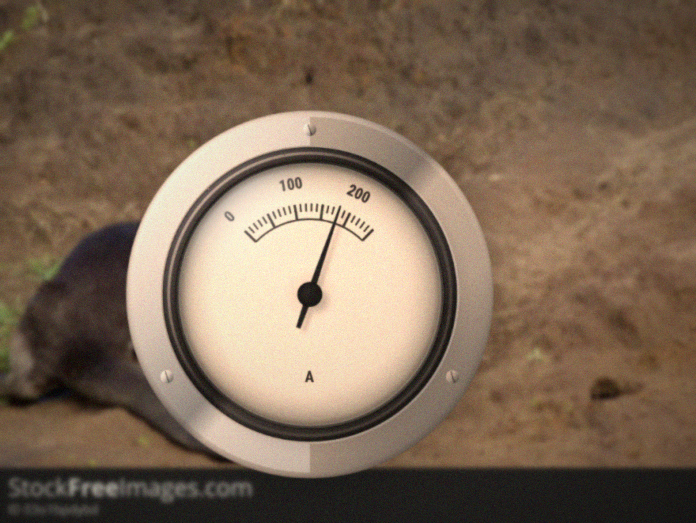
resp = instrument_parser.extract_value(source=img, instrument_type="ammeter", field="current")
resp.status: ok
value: 180 A
